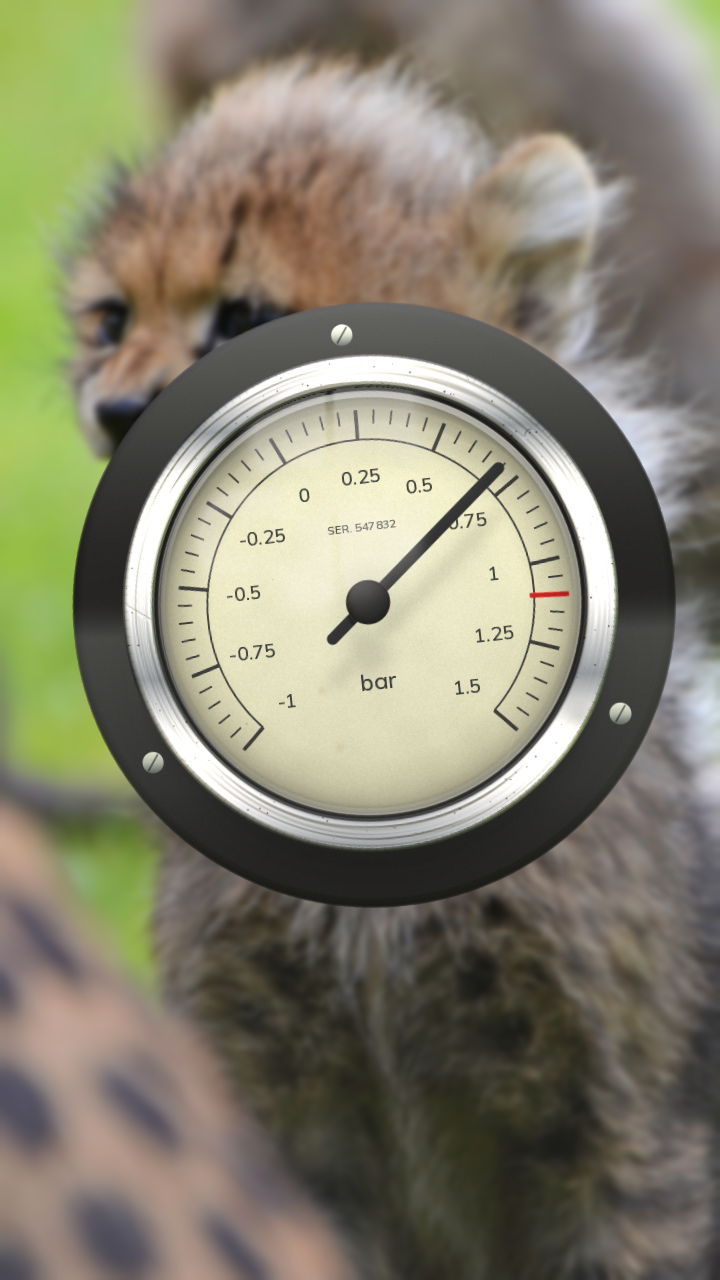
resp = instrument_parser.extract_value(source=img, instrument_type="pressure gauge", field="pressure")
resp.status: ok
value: 0.7 bar
